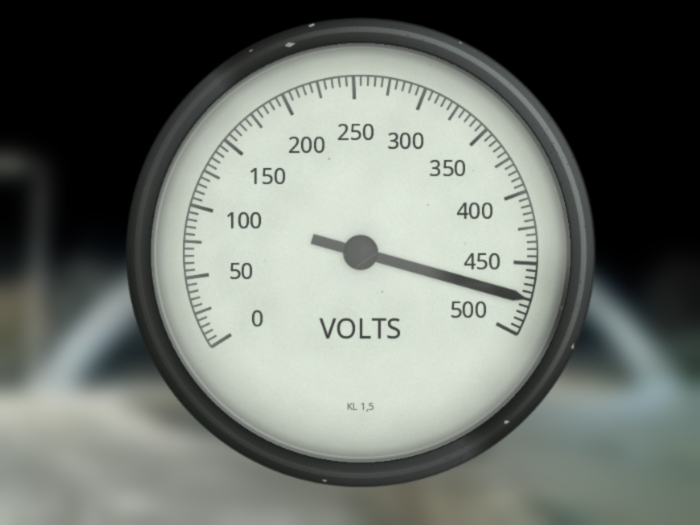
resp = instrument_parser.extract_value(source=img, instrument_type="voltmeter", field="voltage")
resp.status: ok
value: 475 V
